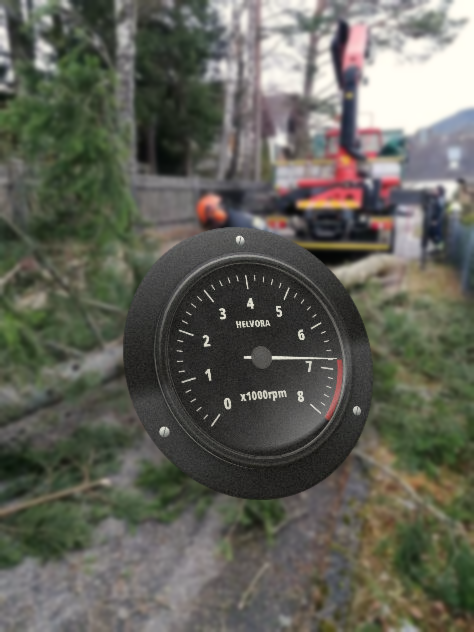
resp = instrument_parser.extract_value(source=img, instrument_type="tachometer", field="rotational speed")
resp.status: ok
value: 6800 rpm
